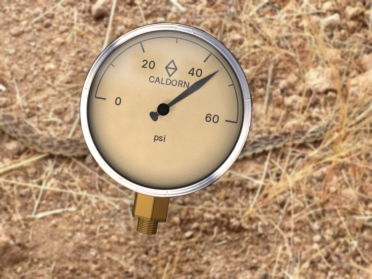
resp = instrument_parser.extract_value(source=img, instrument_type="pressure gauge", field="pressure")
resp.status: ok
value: 45 psi
